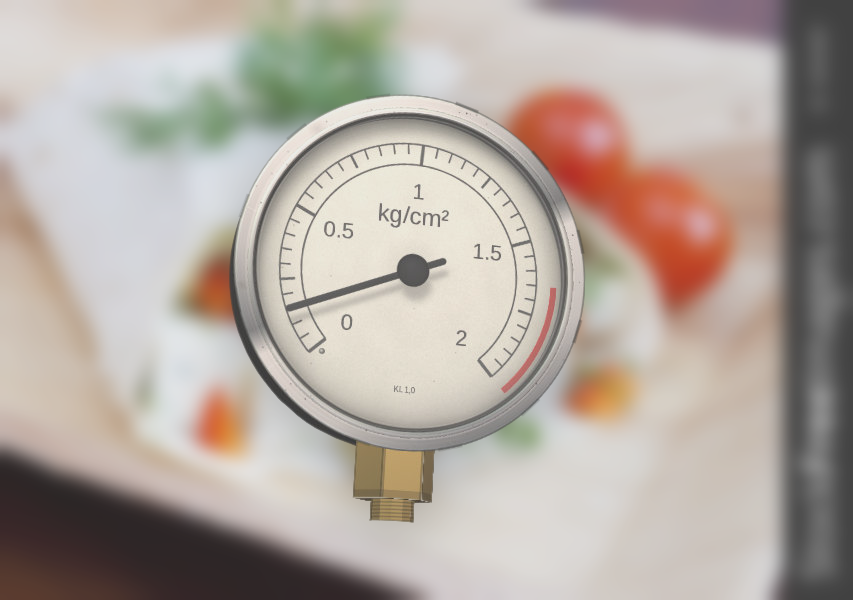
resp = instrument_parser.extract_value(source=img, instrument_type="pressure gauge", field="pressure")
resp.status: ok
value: 0.15 kg/cm²
